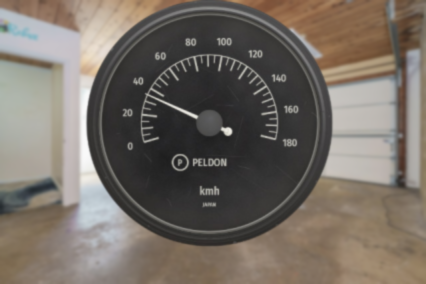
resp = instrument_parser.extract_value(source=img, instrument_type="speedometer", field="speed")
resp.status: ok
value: 35 km/h
